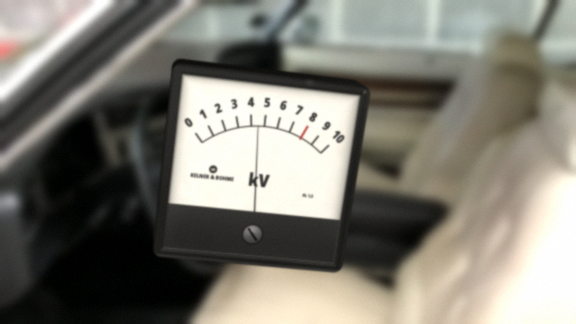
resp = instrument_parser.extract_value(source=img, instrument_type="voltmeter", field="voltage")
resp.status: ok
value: 4.5 kV
